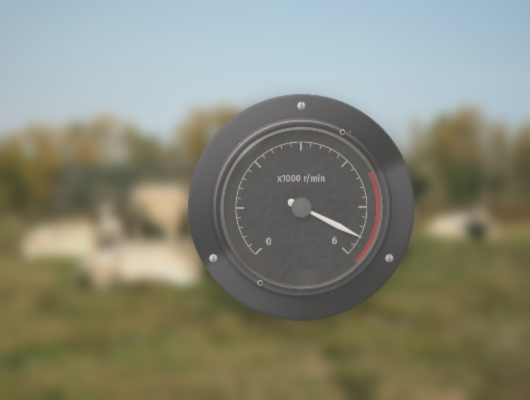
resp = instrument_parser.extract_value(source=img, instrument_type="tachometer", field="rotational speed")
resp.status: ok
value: 5600 rpm
